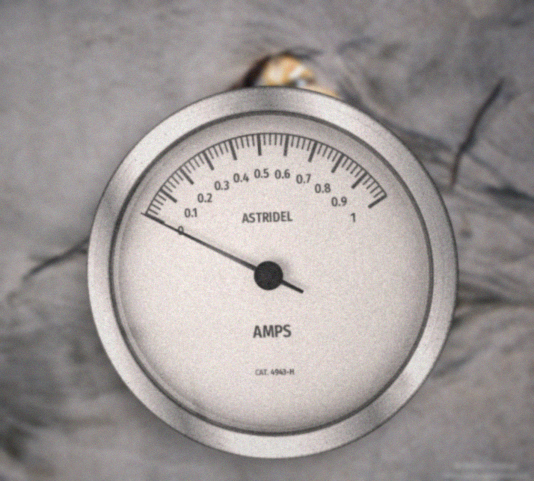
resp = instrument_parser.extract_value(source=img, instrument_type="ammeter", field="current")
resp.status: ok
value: 0 A
